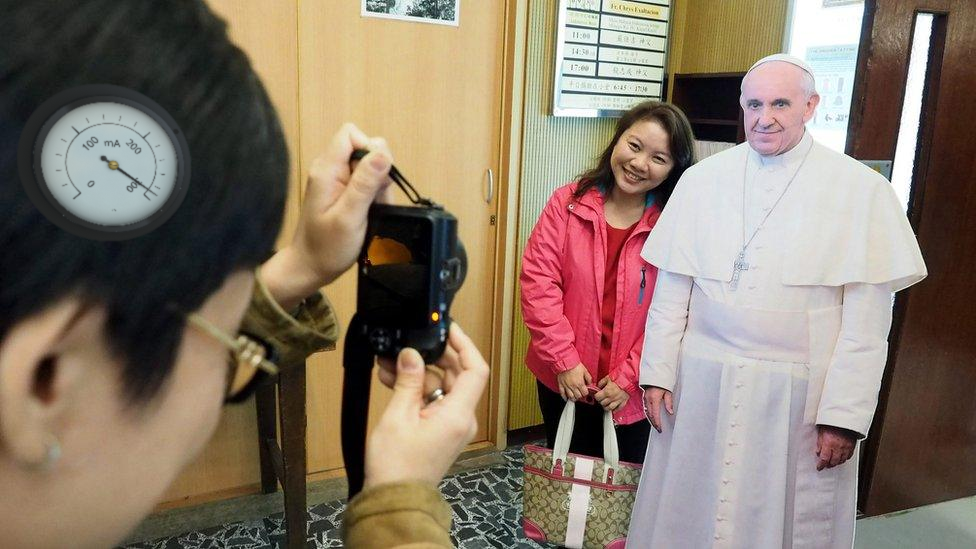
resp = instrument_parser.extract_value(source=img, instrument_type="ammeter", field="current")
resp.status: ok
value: 290 mA
